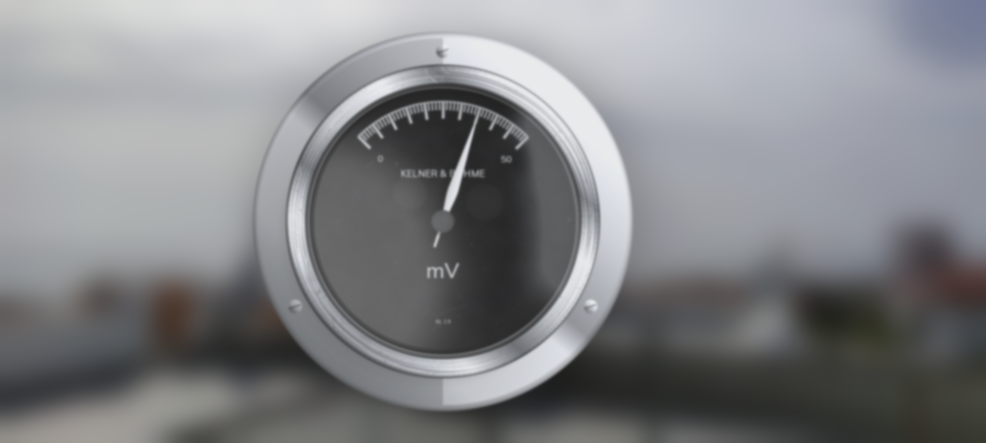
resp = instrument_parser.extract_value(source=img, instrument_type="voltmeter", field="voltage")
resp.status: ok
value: 35 mV
